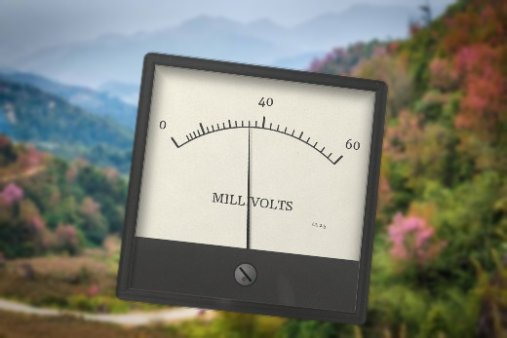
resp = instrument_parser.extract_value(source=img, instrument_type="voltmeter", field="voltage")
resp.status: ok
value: 36 mV
